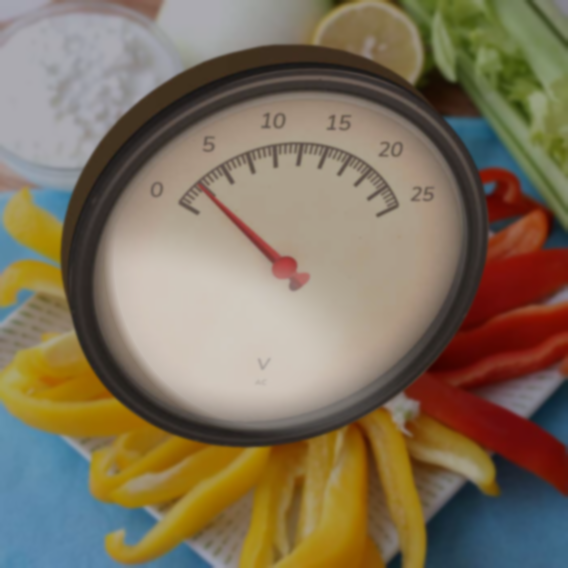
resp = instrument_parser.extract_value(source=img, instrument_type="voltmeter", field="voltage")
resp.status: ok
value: 2.5 V
